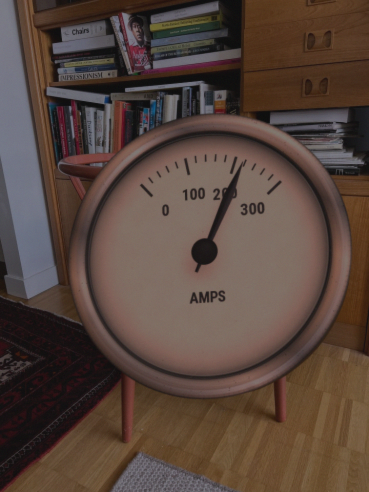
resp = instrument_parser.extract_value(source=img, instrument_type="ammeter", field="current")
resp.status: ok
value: 220 A
